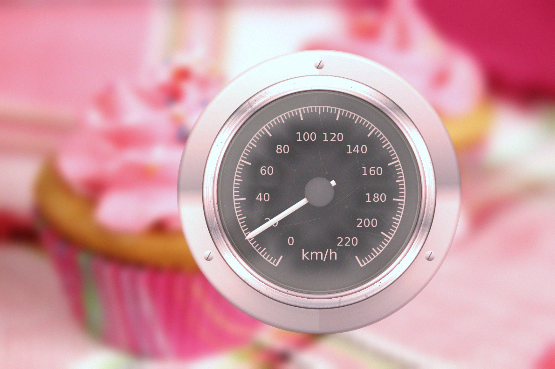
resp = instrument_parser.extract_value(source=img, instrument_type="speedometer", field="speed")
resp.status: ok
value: 20 km/h
